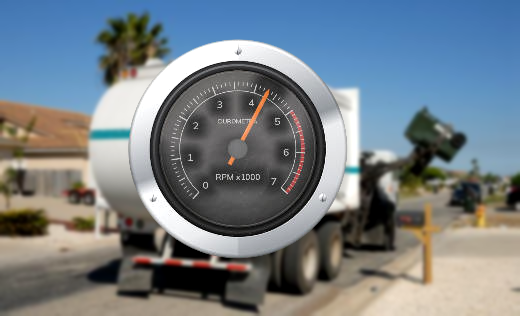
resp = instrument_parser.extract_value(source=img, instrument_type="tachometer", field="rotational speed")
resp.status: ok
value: 4300 rpm
